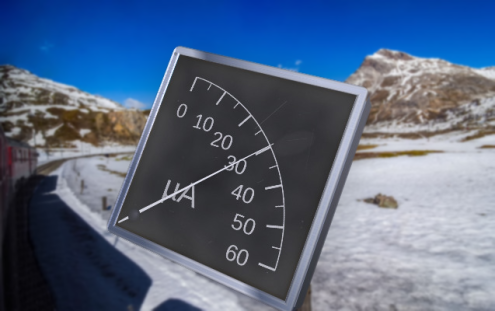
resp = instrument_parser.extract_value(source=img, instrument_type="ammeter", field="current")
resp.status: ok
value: 30 µA
